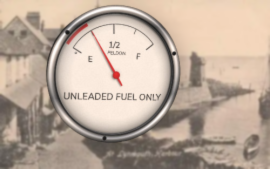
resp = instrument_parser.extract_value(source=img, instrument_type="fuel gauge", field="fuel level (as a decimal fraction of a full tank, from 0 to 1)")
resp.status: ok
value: 0.25
